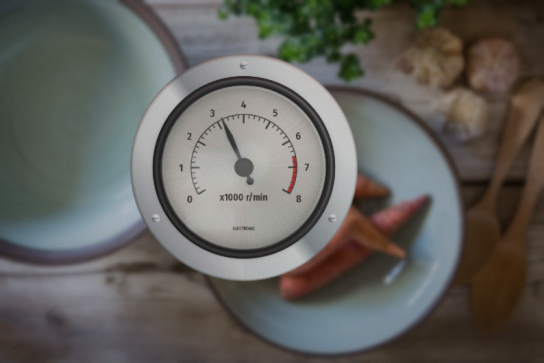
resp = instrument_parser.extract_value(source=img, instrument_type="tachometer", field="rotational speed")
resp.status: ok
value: 3200 rpm
